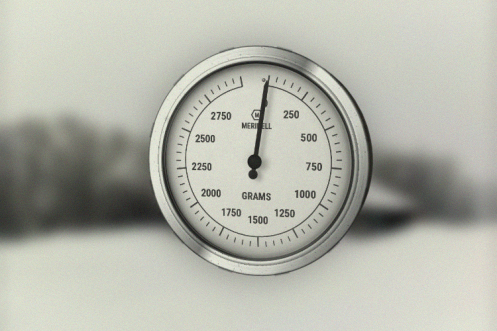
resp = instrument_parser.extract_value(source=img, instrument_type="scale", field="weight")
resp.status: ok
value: 0 g
